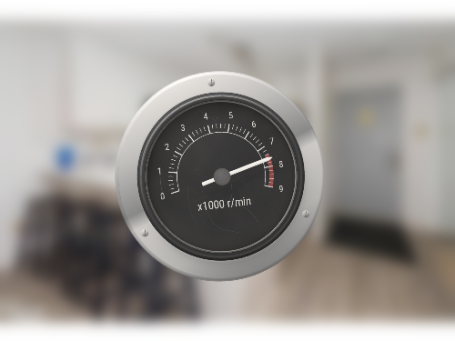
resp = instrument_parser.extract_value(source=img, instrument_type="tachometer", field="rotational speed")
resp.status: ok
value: 7600 rpm
